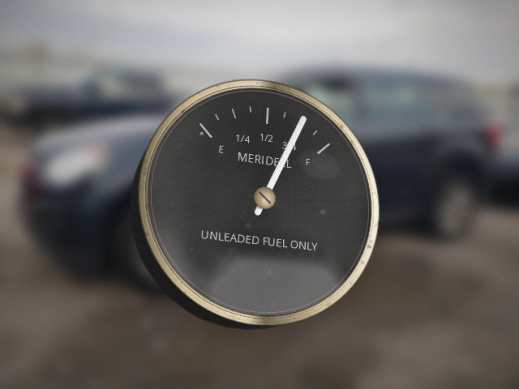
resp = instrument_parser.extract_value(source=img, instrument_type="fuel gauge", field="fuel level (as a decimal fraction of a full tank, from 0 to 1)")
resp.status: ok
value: 0.75
